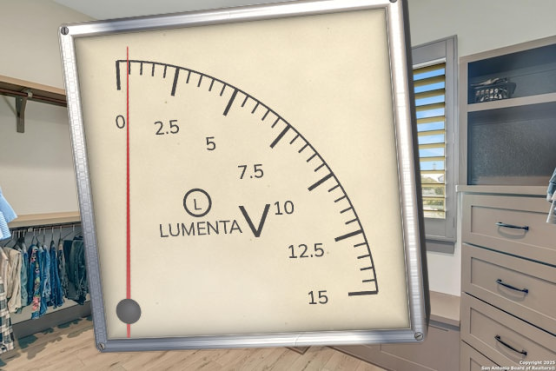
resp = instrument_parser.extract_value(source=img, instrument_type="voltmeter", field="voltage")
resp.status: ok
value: 0.5 V
